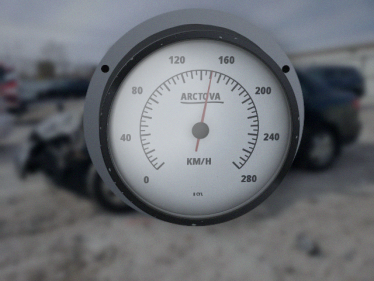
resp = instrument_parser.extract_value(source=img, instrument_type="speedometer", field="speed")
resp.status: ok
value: 150 km/h
